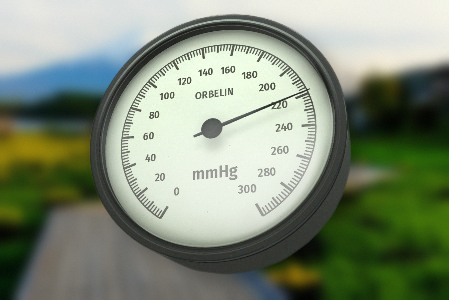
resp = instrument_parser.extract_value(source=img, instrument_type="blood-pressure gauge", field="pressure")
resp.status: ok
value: 220 mmHg
